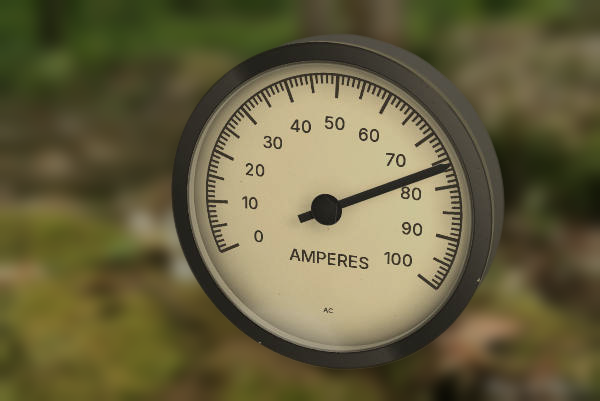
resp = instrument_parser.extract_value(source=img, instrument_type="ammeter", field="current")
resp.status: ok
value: 76 A
